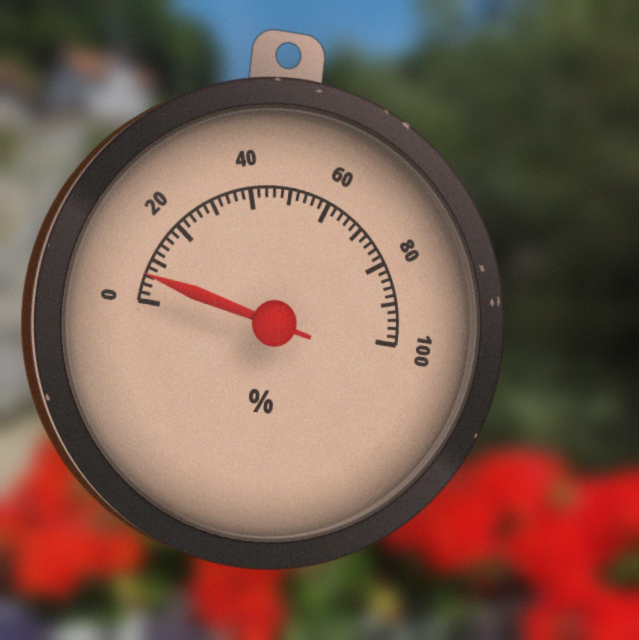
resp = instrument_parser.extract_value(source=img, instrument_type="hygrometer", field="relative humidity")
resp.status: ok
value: 6 %
